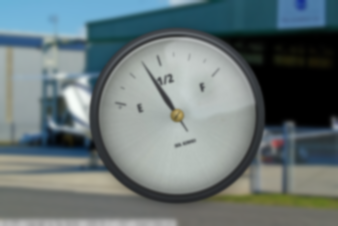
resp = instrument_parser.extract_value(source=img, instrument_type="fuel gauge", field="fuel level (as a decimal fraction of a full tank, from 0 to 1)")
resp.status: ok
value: 0.375
